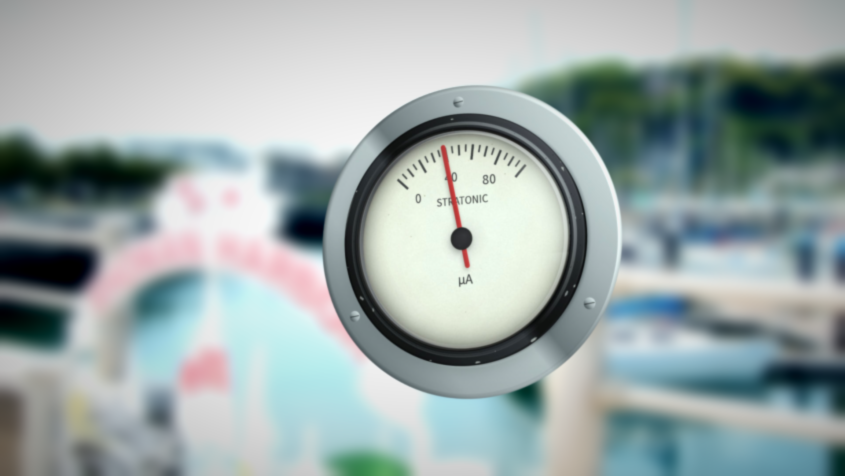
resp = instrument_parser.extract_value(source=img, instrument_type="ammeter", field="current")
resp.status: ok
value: 40 µA
